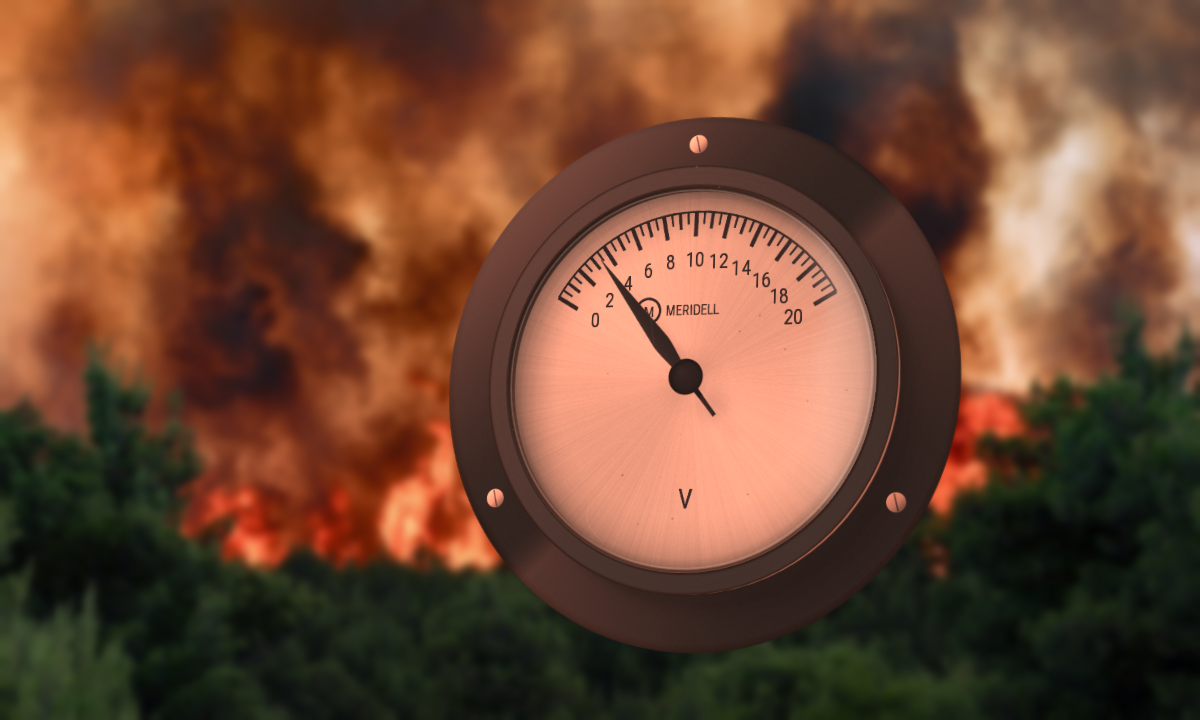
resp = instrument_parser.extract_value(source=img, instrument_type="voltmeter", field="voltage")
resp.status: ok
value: 3.5 V
